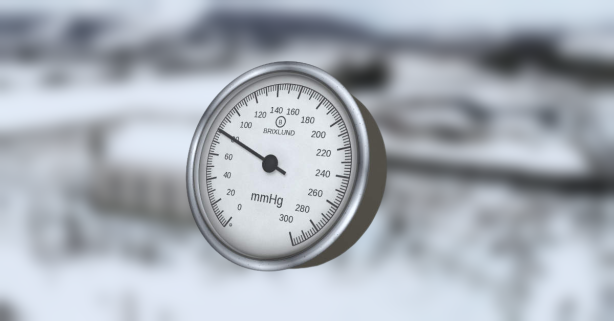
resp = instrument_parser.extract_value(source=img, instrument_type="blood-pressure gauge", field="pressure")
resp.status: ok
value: 80 mmHg
